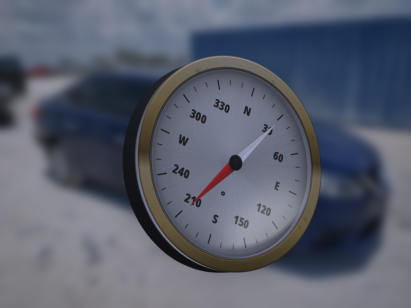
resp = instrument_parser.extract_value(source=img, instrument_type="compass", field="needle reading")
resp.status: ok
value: 210 °
